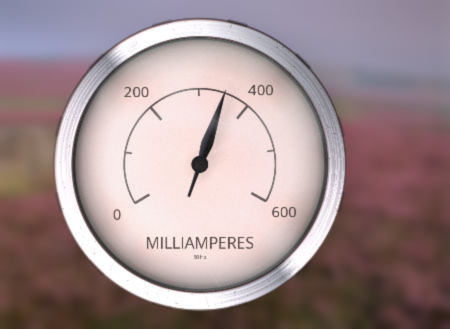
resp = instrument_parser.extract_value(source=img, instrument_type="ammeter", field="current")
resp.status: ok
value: 350 mA
